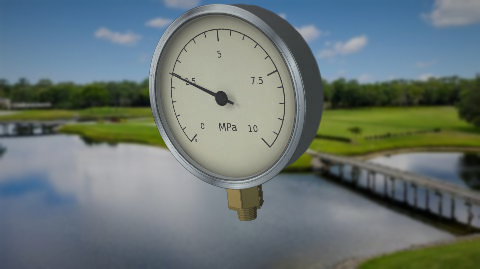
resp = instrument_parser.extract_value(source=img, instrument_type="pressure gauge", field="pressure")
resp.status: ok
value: 2.5 MPa
